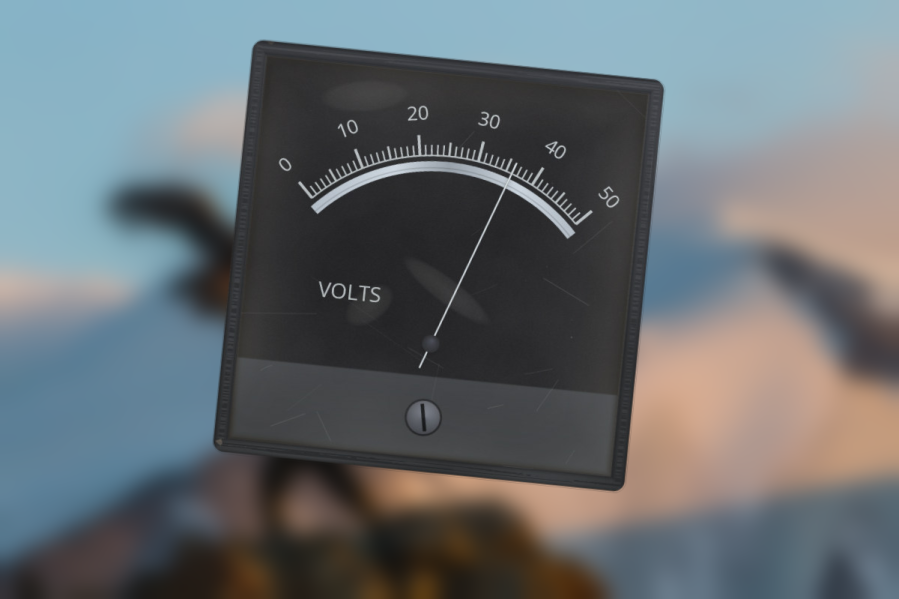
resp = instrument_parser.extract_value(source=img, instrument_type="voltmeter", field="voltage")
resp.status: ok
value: 36 V
